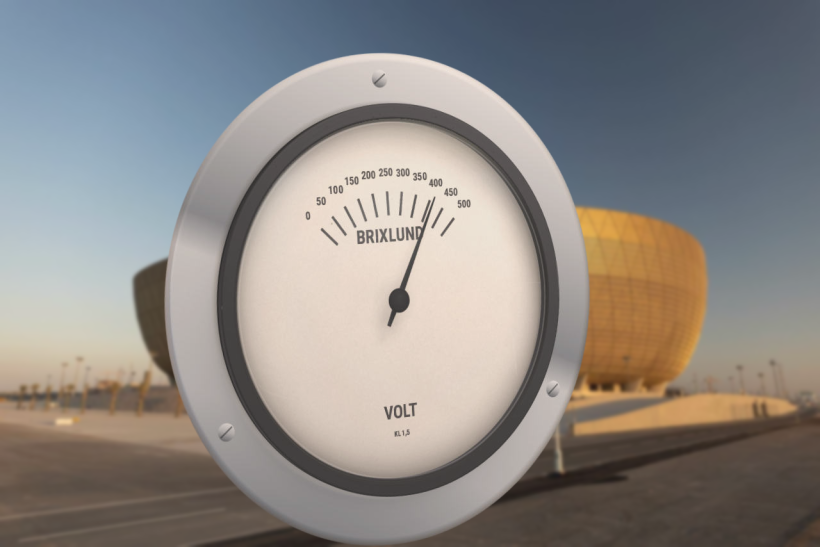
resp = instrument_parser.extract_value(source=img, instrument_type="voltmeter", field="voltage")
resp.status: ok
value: 400 V
